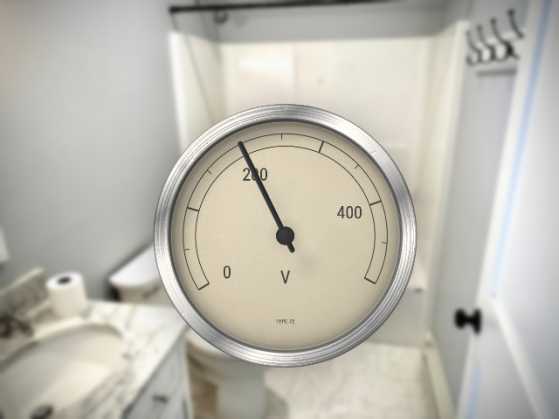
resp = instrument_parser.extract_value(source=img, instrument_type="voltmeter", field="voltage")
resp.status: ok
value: 200 V
